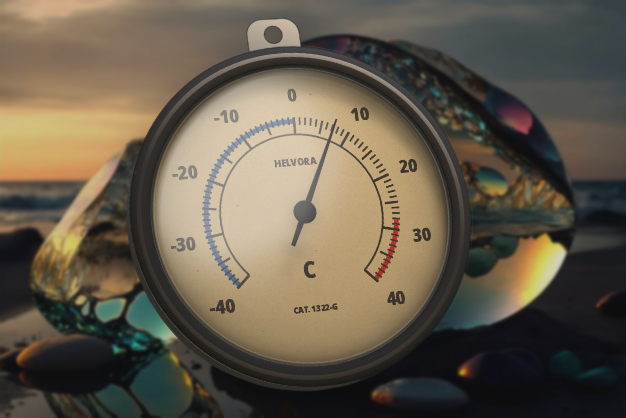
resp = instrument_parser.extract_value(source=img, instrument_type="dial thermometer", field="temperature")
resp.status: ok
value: 7 °C
